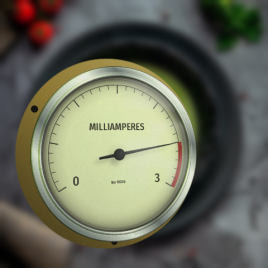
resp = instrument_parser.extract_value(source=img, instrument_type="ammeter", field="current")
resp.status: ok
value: 2.5 mA
